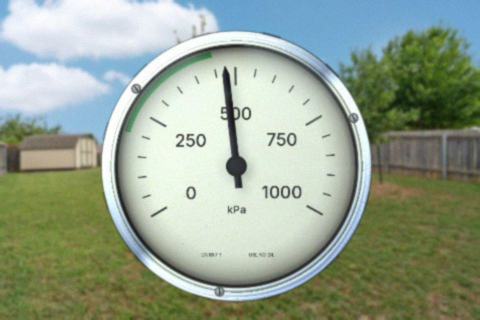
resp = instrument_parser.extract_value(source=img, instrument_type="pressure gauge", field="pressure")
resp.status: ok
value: 475 kPa
